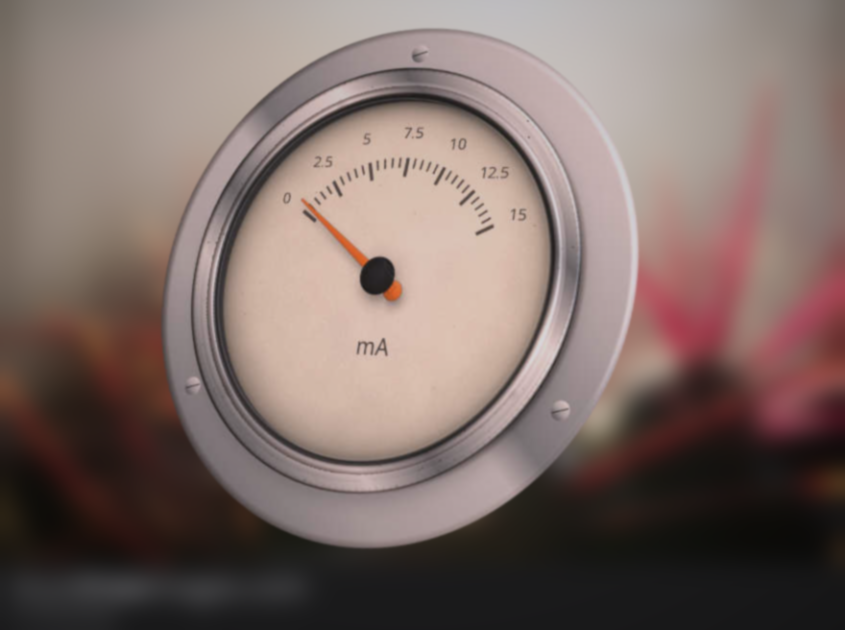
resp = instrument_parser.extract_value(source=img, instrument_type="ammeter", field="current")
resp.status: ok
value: 0.5 mA
